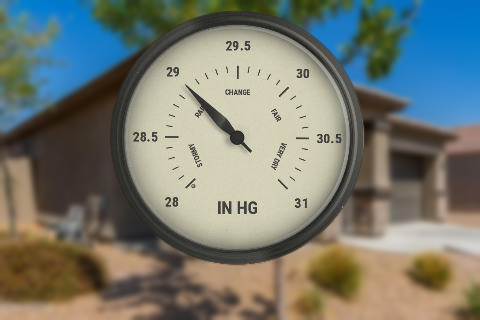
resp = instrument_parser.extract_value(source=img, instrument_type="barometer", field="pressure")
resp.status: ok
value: 29 inHg
